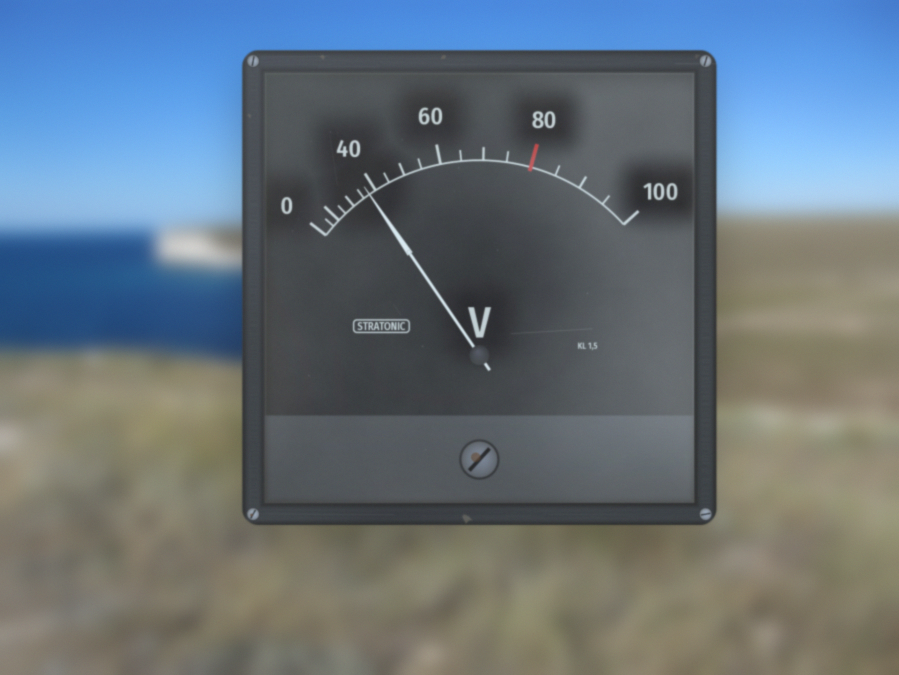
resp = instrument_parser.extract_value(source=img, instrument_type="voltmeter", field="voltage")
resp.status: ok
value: 37.5 V
